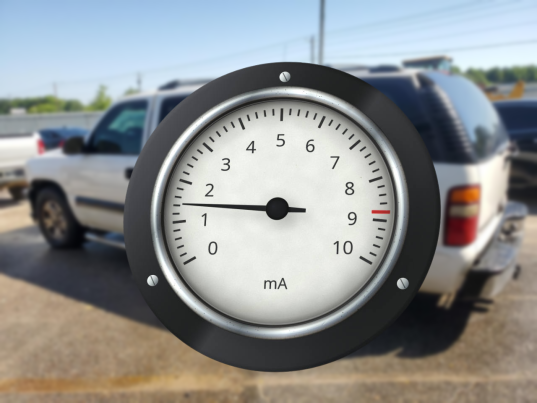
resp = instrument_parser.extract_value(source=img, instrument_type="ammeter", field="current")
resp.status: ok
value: 1.4 mA
